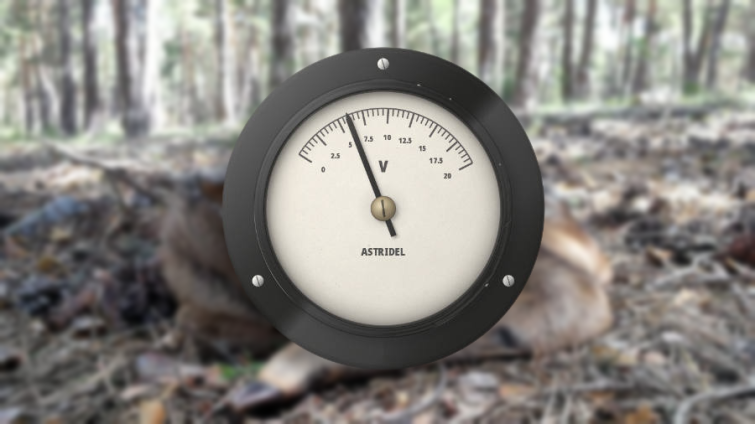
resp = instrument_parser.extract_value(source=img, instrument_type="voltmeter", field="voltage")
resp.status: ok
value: 6 V
